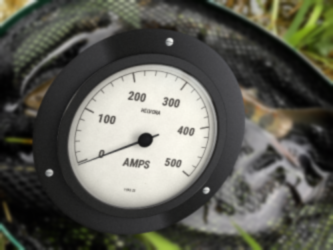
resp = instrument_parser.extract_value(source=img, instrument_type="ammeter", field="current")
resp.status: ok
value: 0 A
